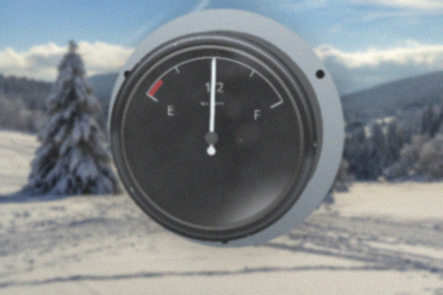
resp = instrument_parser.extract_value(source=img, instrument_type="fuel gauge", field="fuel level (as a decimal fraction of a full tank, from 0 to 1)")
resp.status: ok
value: 0.5
